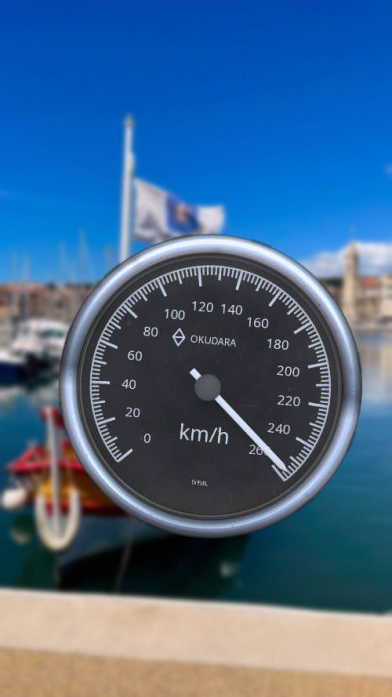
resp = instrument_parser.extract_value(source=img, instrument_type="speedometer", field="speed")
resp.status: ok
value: 256 km/h
